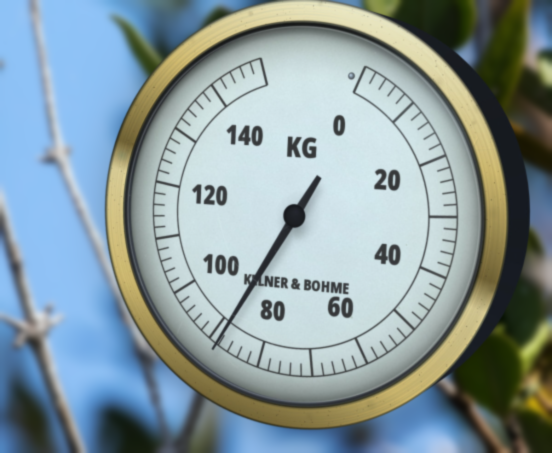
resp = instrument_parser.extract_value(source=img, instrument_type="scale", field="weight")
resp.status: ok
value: 88 kg
